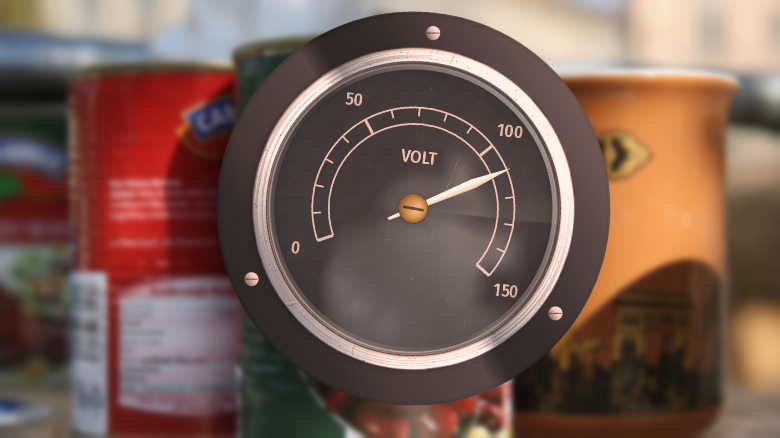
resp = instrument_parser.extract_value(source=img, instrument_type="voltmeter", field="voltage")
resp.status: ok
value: 110 V
